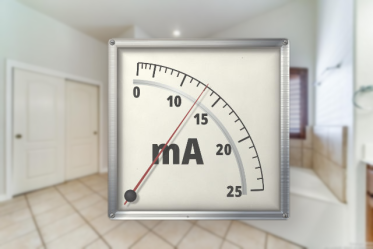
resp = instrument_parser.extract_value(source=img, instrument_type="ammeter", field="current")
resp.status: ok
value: 13 mA
